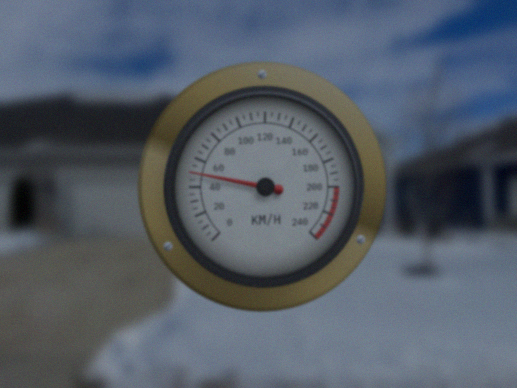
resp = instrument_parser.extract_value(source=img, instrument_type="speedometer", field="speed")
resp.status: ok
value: 50 km/h
